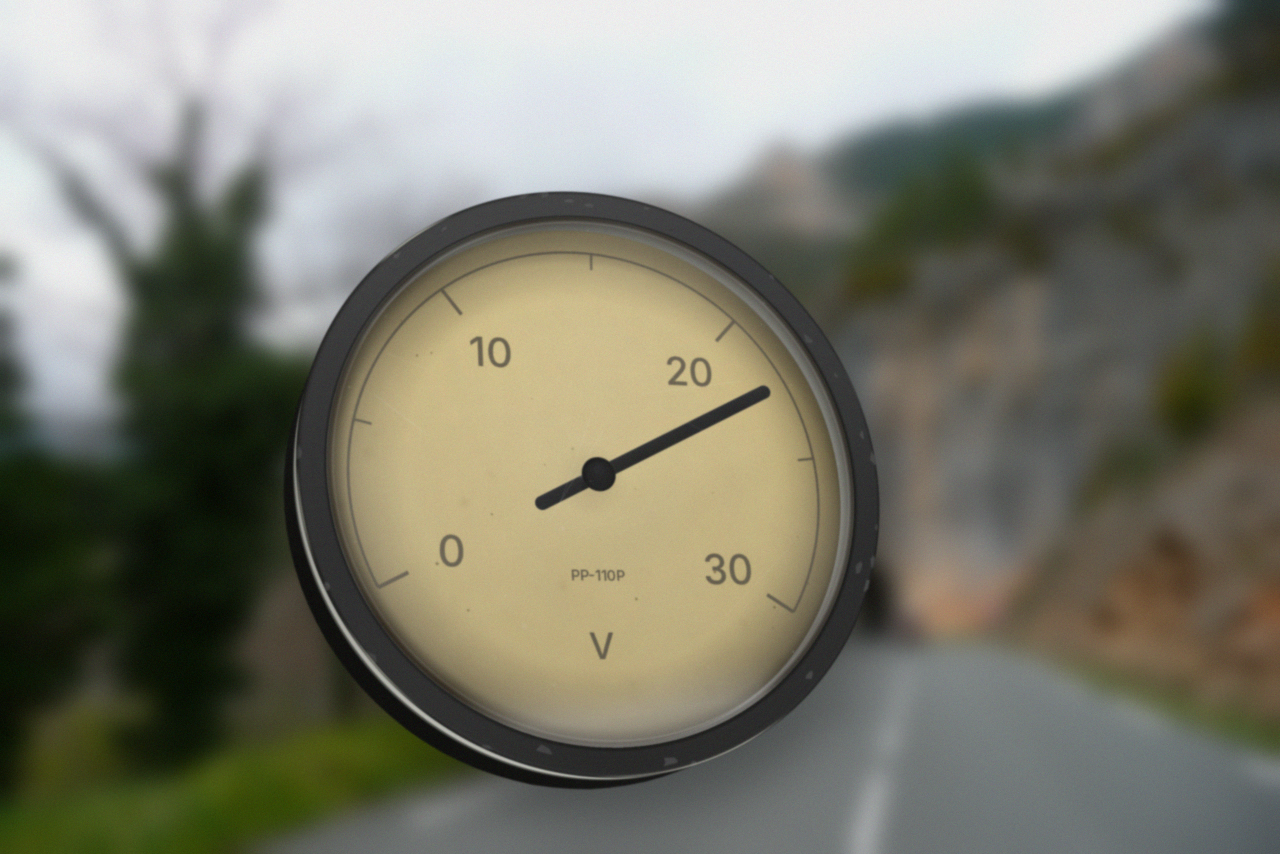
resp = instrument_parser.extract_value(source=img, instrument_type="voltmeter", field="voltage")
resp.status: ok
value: 22.5 V
